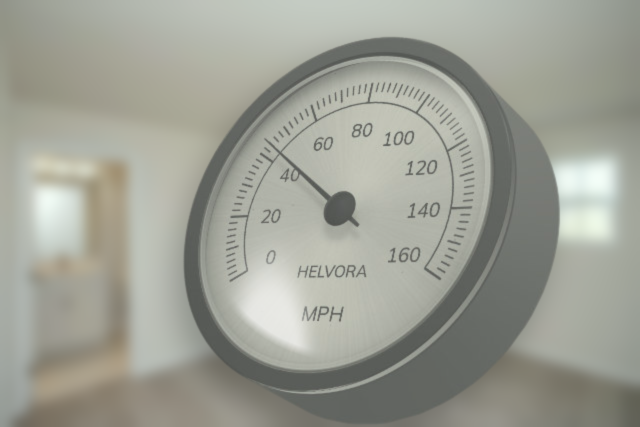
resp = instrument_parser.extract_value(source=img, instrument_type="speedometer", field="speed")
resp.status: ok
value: 44 mph
